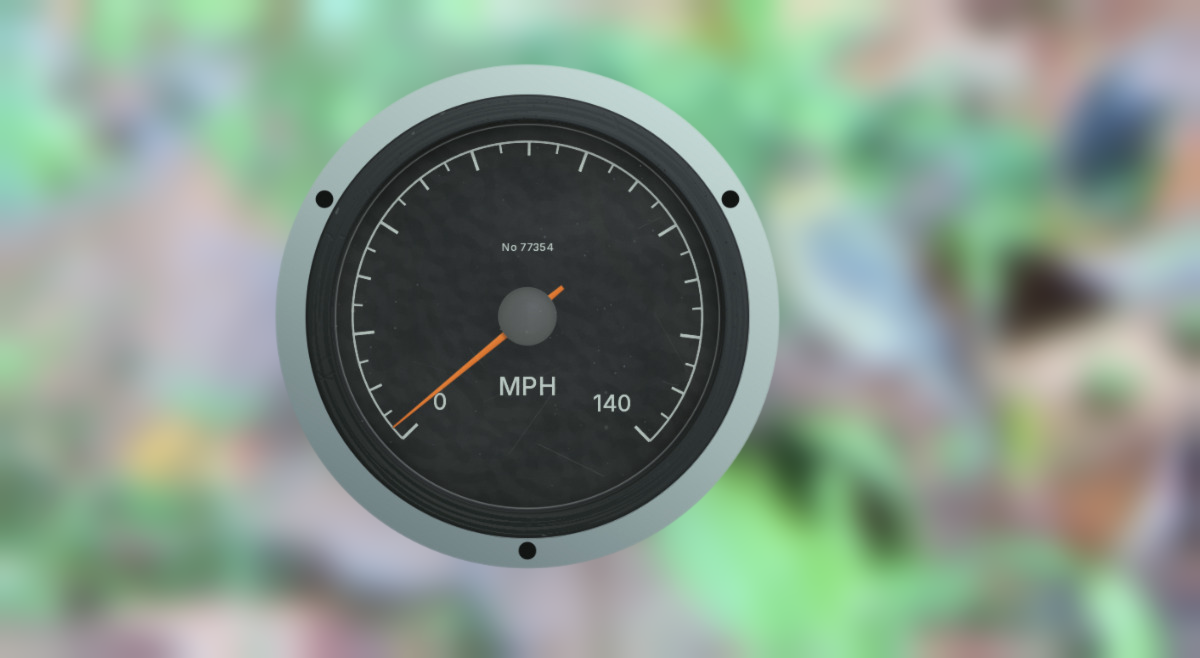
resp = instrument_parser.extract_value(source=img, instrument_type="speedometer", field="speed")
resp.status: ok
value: 2.5 mph
